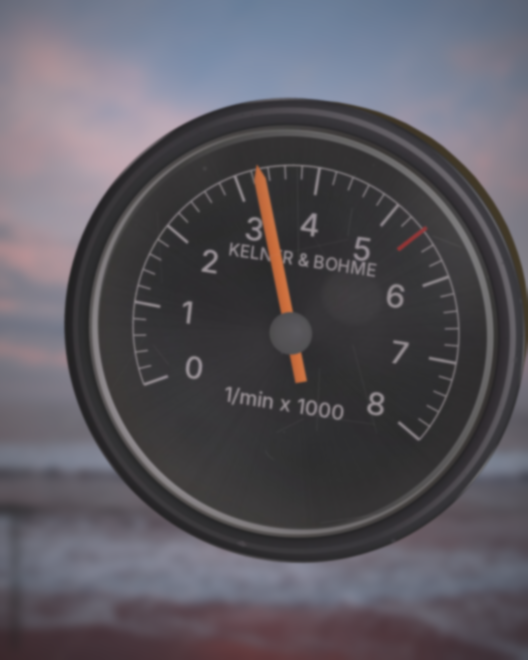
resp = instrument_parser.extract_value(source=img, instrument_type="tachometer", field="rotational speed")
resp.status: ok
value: 3300 rpm
